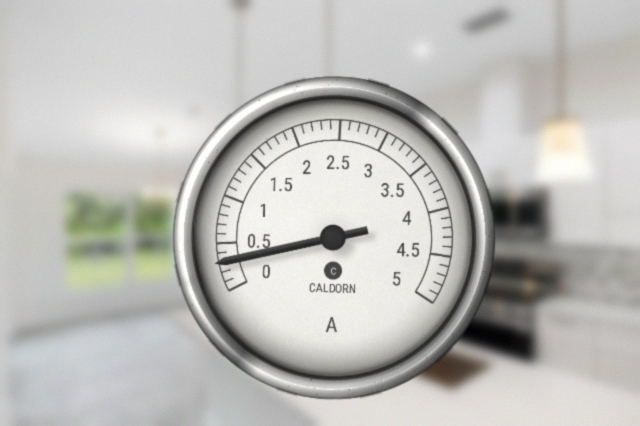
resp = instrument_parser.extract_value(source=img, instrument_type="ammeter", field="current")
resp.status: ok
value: 0.3 A
